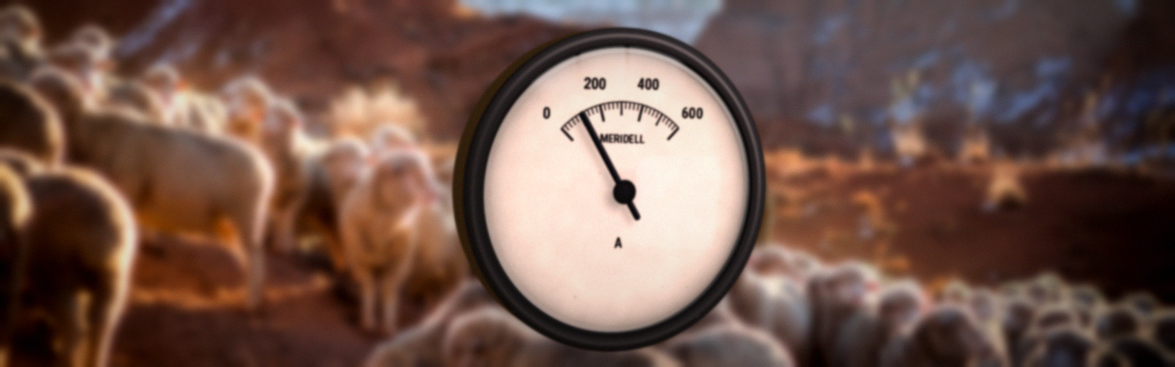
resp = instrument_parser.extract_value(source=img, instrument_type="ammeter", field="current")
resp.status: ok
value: 100 A
